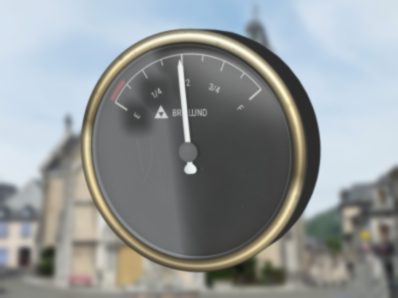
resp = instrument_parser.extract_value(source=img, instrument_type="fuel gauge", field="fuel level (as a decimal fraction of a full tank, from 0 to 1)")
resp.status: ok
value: 0.5
